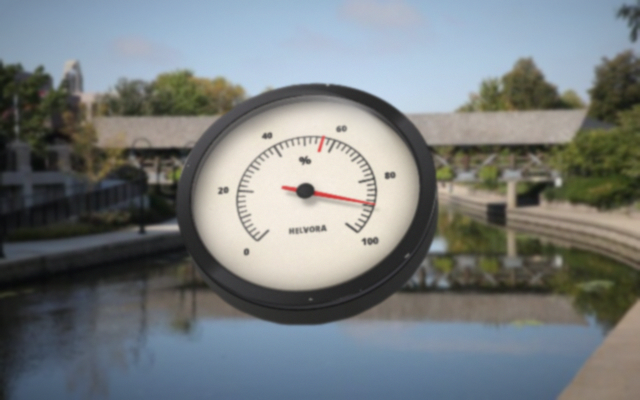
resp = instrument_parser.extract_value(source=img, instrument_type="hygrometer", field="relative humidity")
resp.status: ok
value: 90 %
